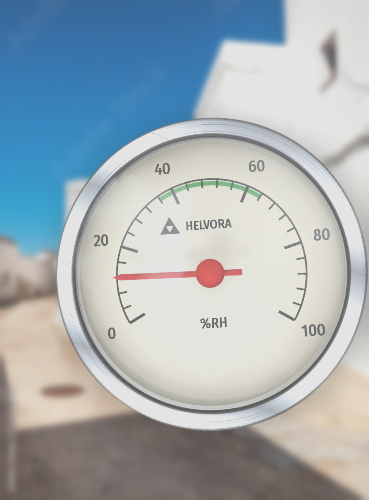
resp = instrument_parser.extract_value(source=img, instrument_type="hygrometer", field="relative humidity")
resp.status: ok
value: 12 %
